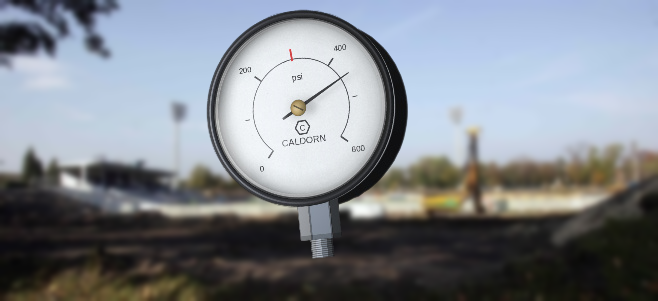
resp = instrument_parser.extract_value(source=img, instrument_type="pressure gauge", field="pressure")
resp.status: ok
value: 450 psi
